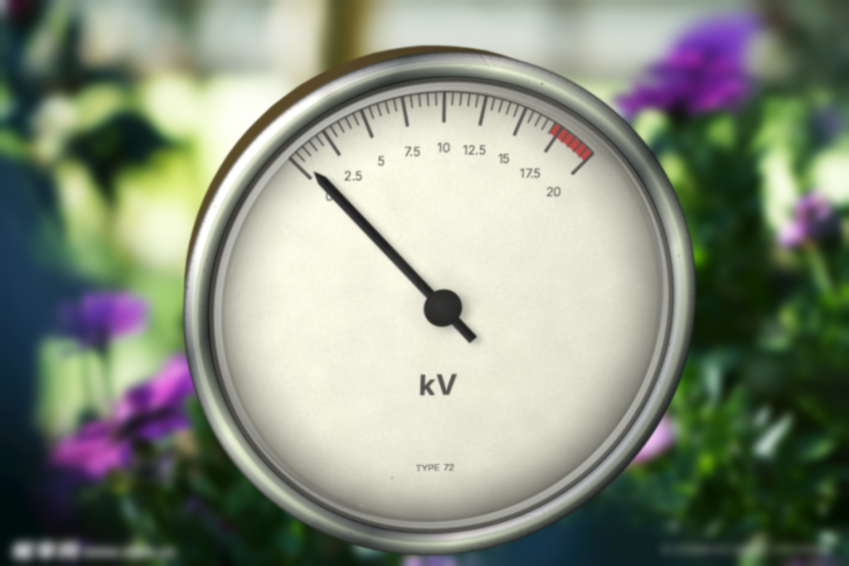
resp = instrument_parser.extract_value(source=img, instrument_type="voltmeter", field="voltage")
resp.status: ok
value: 0.5 kV
